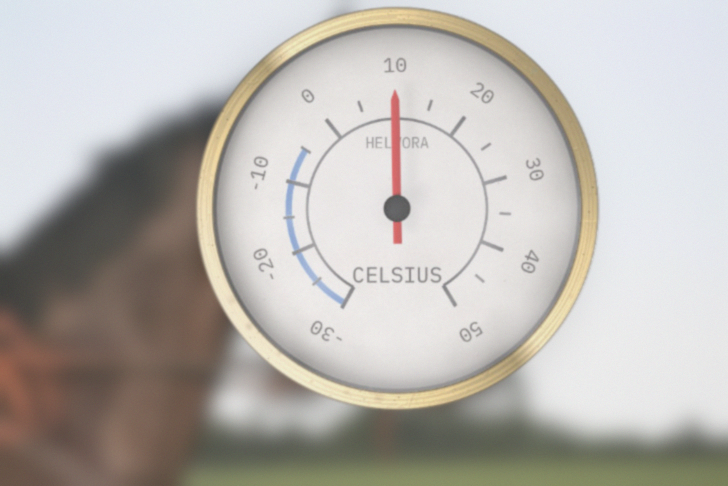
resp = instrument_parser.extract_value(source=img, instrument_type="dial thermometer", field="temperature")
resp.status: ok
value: 10 °C
